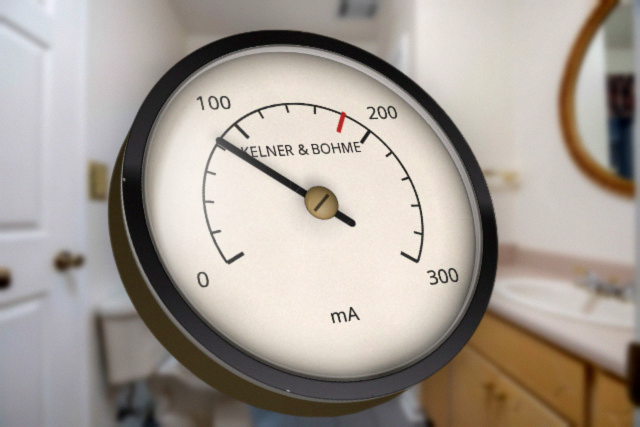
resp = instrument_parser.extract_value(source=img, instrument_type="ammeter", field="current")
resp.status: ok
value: 80 mA
